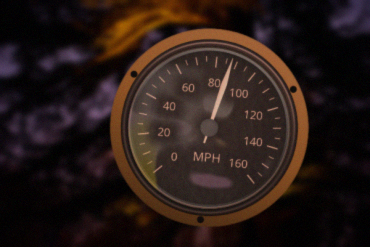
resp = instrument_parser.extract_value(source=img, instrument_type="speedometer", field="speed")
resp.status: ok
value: 87.5 mph
